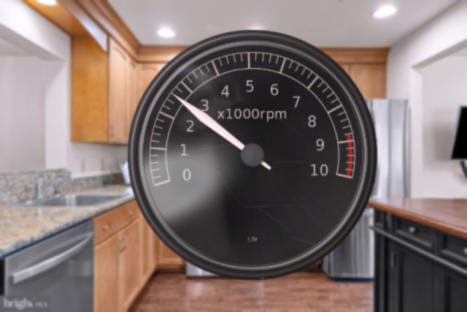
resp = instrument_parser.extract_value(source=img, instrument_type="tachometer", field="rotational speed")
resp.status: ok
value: 2600 rpm
